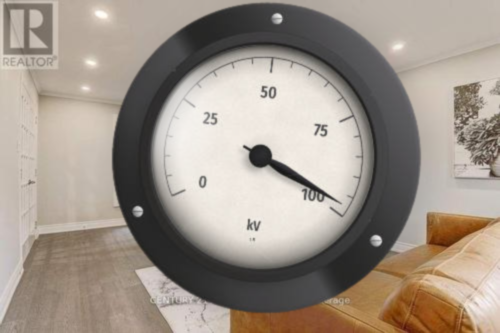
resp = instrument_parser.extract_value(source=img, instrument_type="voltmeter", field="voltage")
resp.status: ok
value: 97.5 kV
